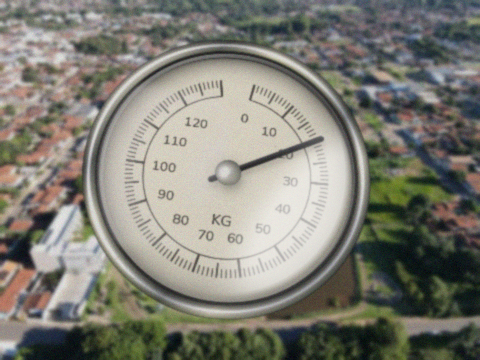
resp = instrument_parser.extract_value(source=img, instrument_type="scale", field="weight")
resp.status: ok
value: 20 kg
